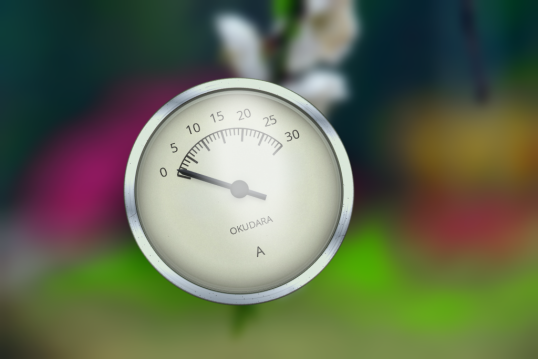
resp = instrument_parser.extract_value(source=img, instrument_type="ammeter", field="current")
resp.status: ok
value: 1 A
